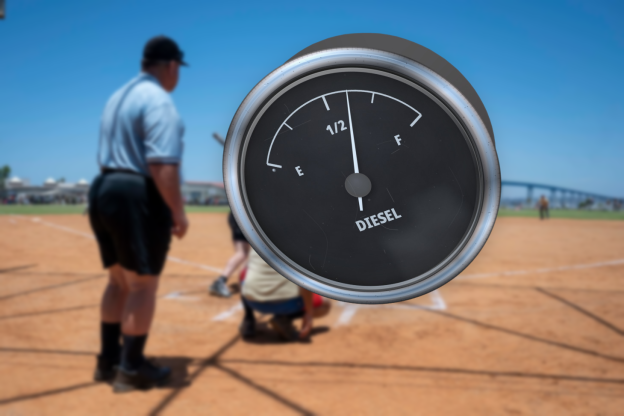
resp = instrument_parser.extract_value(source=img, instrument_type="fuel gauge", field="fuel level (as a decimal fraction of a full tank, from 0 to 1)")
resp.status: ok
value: 0.625
